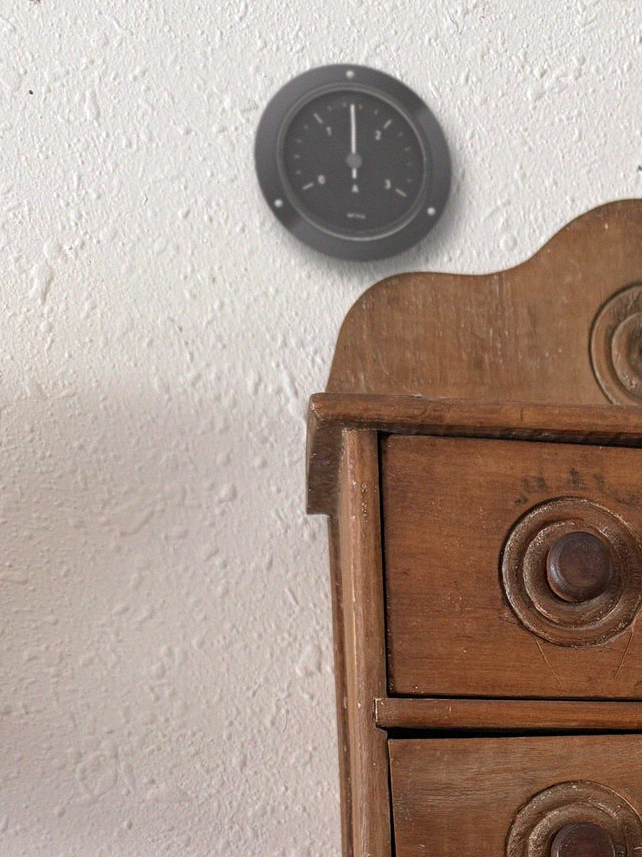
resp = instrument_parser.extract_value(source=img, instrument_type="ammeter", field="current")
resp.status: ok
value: 1.5 A
